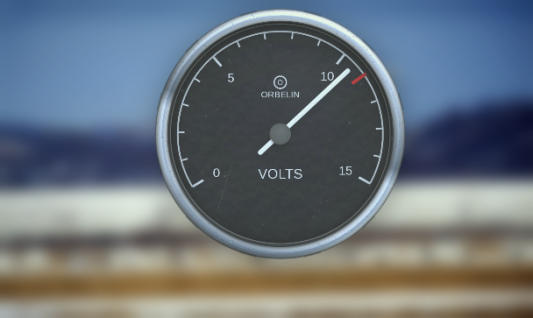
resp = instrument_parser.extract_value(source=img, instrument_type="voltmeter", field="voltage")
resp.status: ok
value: 10.5 V
